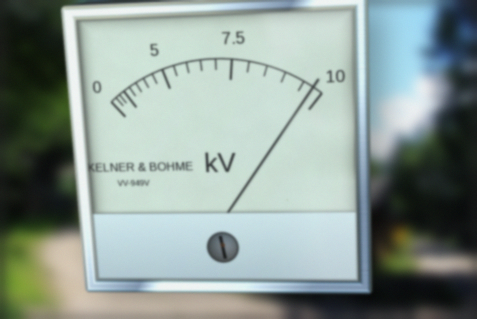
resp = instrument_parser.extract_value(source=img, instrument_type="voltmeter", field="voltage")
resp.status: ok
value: 9.75 kV
